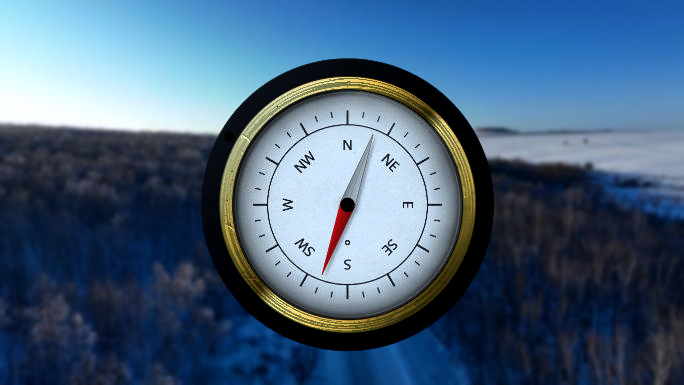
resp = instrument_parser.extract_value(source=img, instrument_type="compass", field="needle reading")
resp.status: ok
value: 200 °
